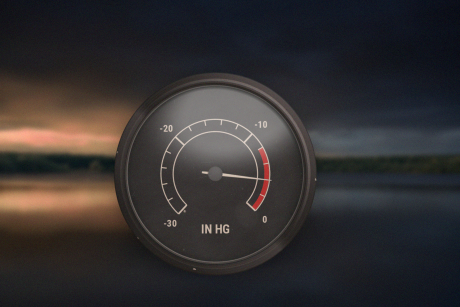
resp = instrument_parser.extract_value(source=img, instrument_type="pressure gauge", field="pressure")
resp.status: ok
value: -4 inHg
